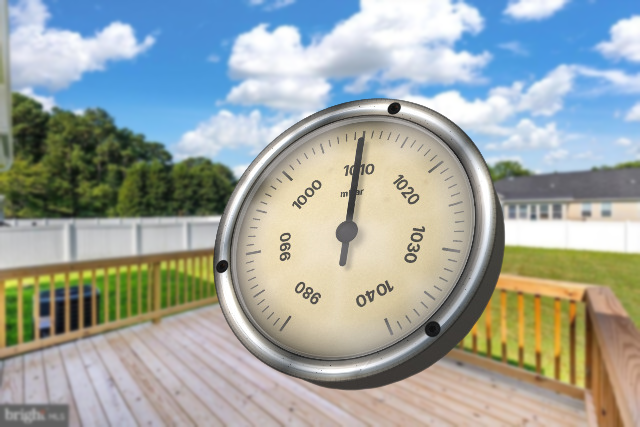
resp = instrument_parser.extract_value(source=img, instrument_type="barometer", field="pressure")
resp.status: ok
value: 1010 mbar
